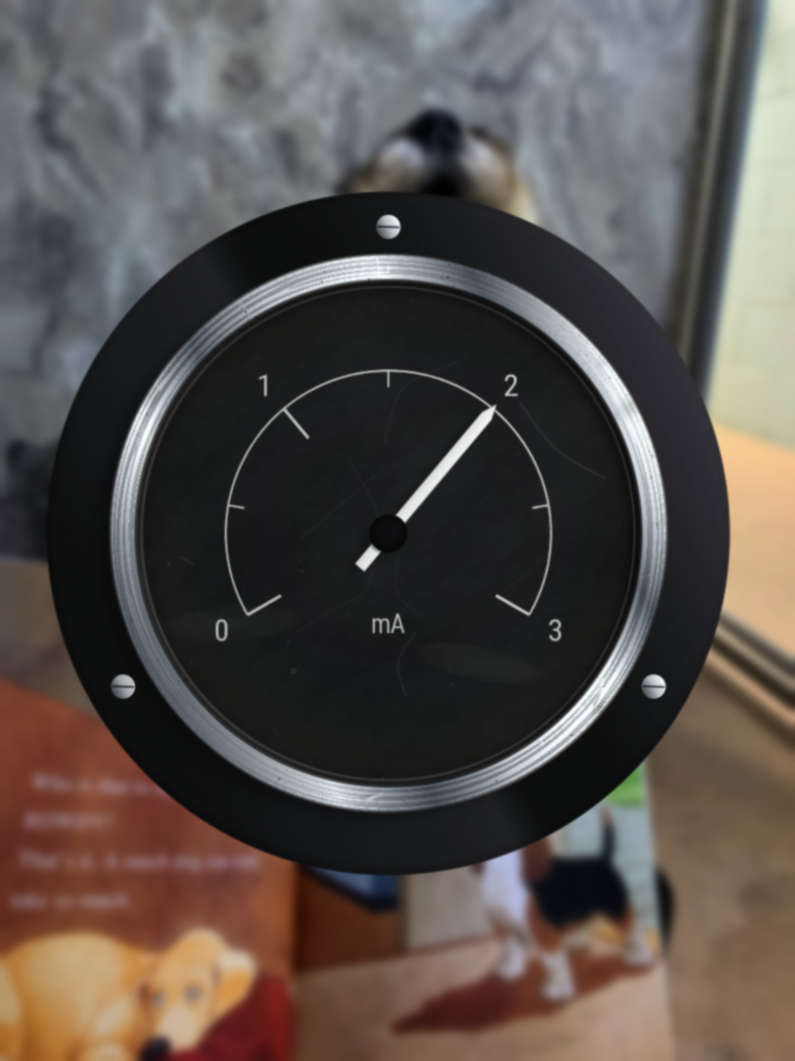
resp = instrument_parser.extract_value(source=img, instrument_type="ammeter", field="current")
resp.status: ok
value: 2 mA
